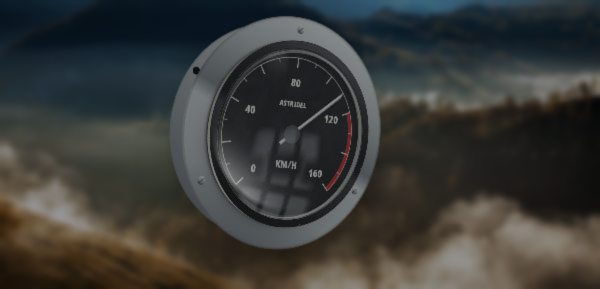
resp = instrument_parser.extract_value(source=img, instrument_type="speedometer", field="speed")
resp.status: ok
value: 110 km/h
